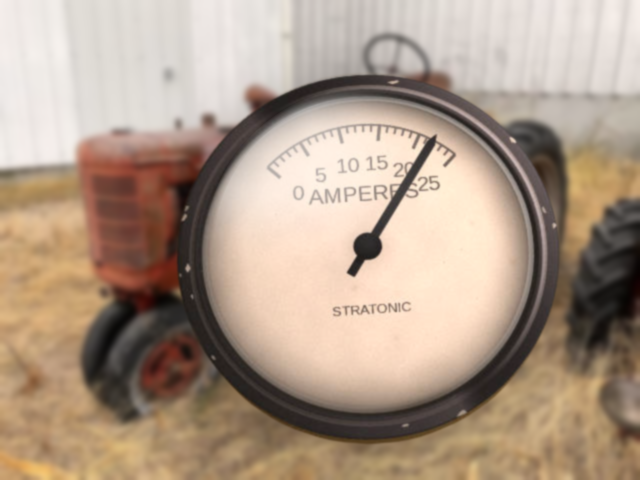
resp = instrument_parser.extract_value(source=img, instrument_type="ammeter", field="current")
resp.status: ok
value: 22 A
